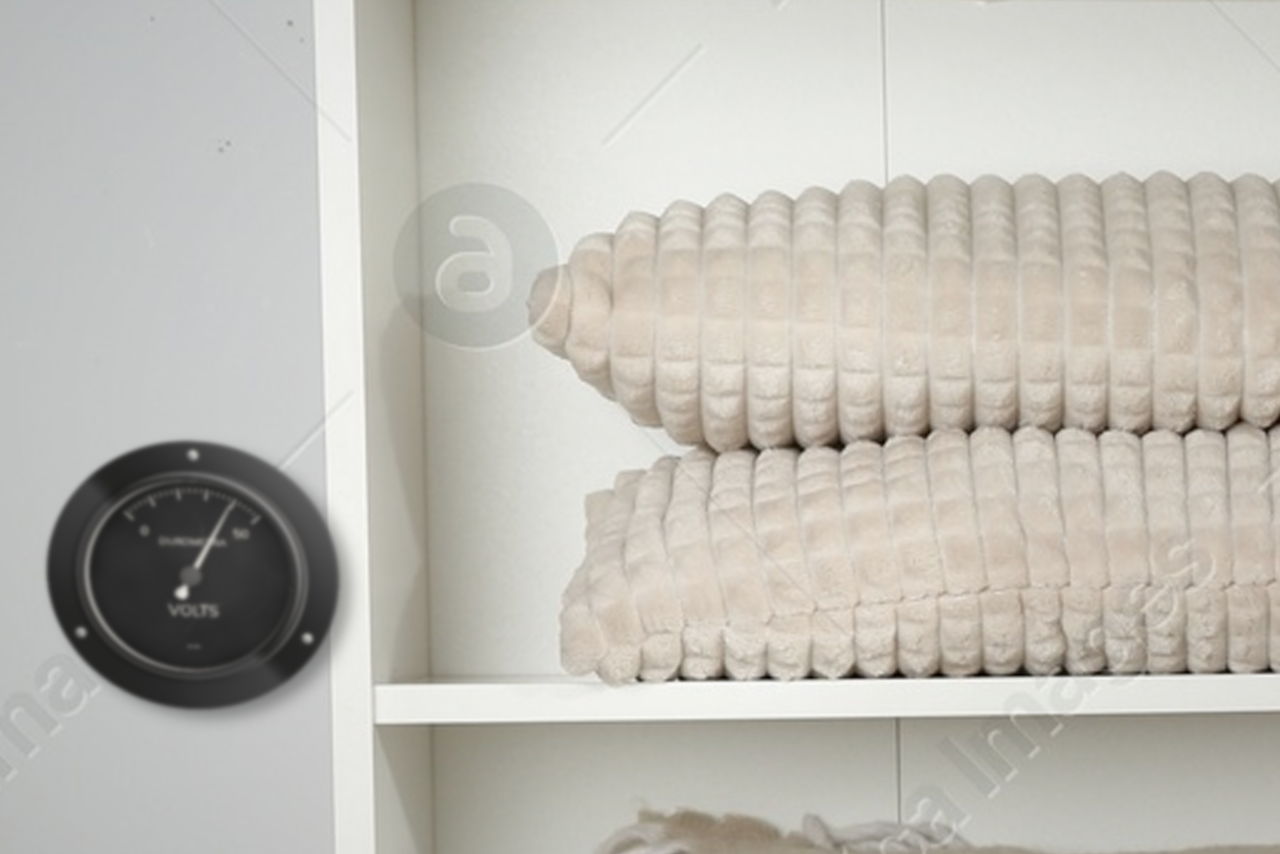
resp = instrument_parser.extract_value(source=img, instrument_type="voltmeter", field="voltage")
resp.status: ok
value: 40 V
